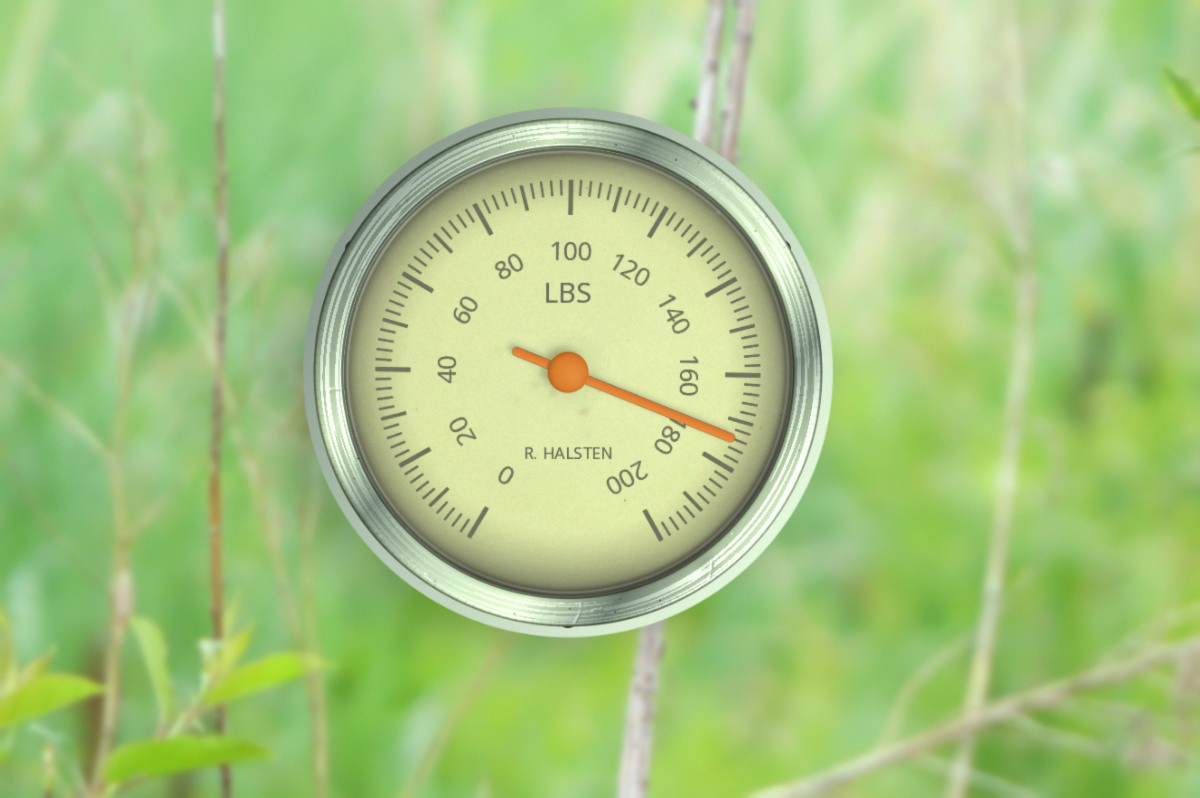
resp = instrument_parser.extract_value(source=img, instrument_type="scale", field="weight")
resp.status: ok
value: 174 lb
